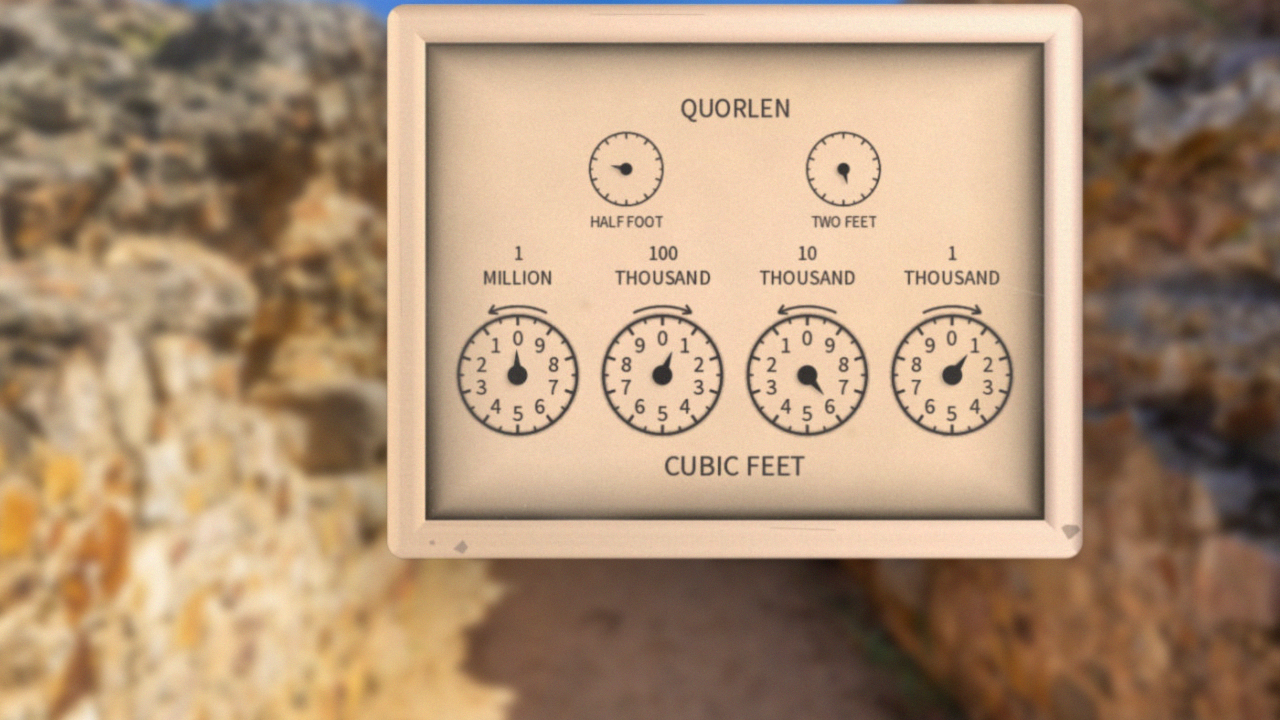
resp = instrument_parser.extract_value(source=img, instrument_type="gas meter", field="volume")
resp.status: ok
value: 6100 ft³
